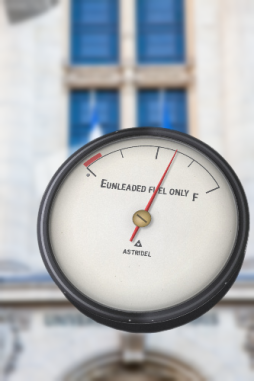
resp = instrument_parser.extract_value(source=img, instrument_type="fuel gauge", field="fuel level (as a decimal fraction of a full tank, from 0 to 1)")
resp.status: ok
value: 0.625
